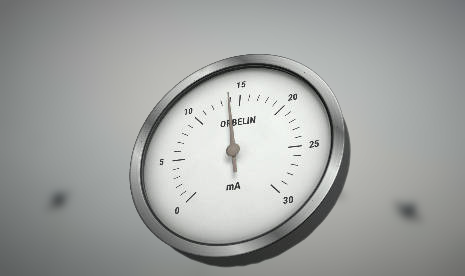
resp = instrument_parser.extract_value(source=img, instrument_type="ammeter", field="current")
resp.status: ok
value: 14 mA
